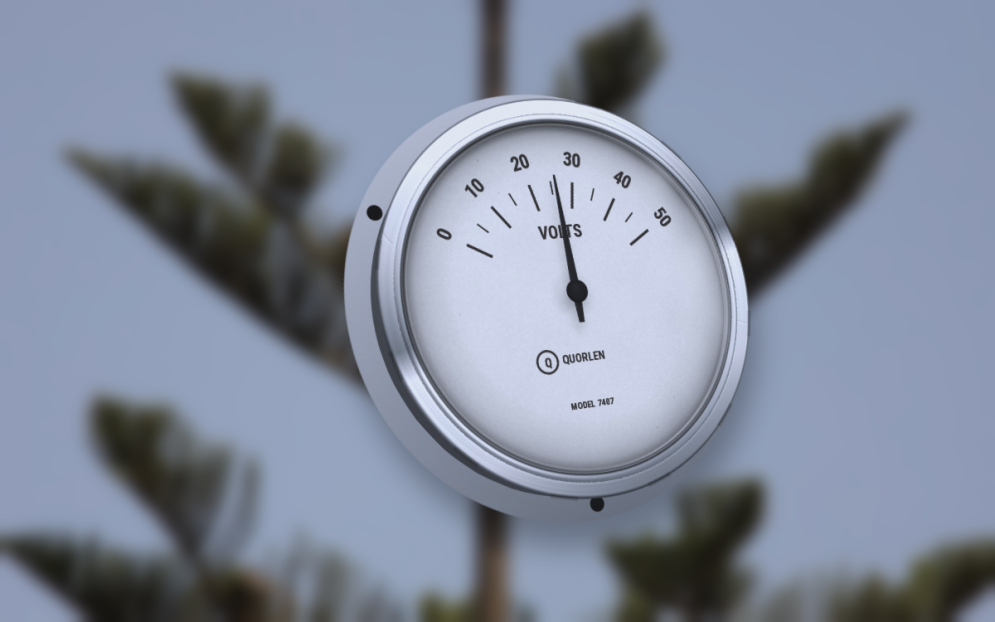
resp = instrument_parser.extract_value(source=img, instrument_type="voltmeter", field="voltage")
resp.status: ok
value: 25 V
